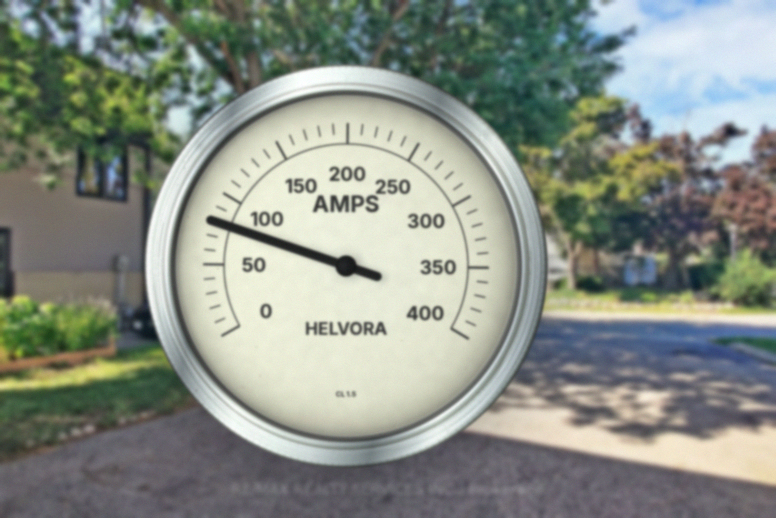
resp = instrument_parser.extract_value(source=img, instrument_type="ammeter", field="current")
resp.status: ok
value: 80 A
